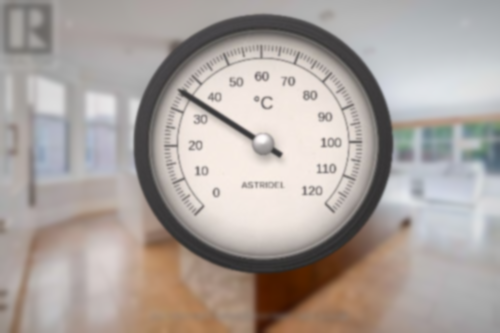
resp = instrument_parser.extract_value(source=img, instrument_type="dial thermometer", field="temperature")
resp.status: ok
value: 35 °C
